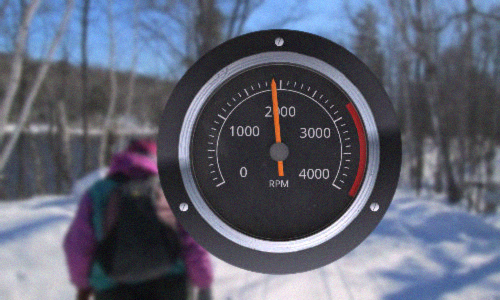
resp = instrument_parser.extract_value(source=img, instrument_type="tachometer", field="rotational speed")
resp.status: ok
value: 1900 rpm
